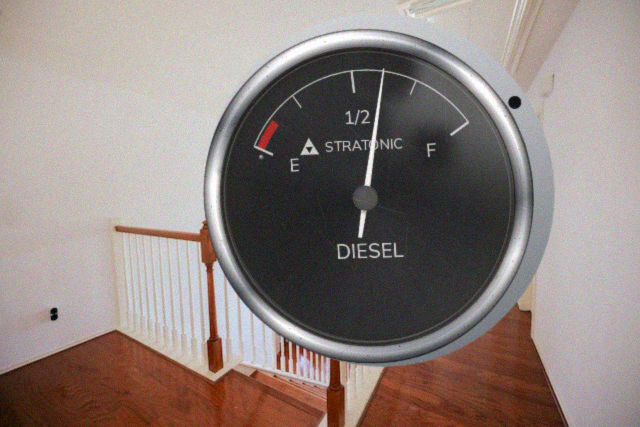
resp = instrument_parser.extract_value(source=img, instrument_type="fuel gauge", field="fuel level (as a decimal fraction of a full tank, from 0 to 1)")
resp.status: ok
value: 0.625
